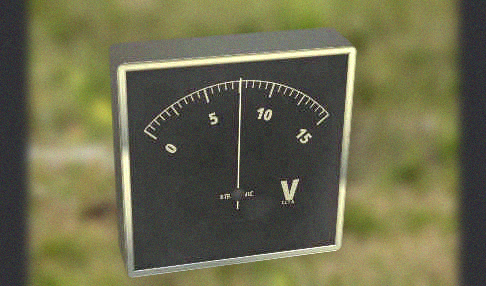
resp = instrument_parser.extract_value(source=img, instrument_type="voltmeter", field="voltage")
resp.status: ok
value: 7.5 V
